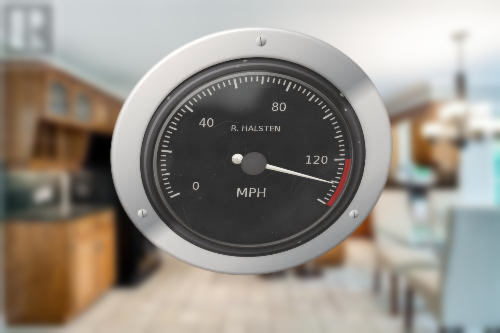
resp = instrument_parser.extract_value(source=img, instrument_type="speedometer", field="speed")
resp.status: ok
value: 130 mph
